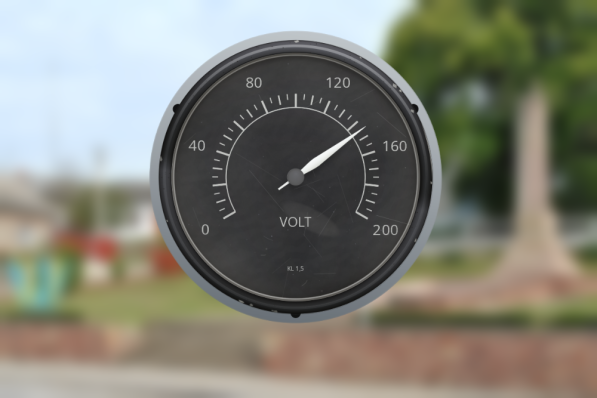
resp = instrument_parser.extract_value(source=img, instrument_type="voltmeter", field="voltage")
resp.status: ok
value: 145 V
